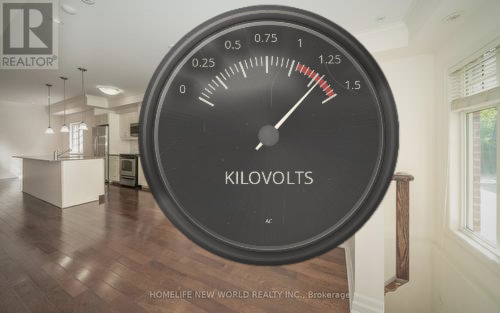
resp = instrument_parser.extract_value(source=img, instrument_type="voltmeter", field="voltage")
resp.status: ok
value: 1.3 kV
